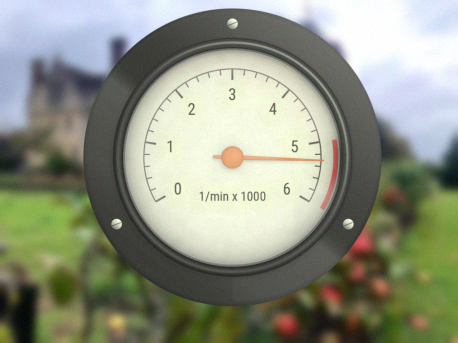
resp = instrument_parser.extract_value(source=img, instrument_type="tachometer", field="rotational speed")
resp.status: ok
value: 5300 rpm
